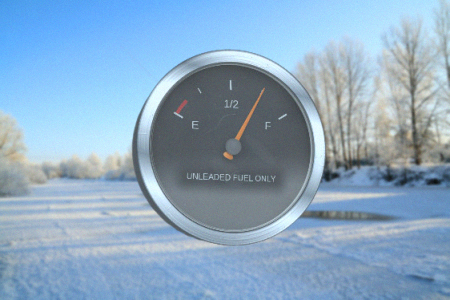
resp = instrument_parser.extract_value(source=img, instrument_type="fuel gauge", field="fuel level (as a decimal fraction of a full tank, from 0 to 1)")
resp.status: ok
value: 0.75
